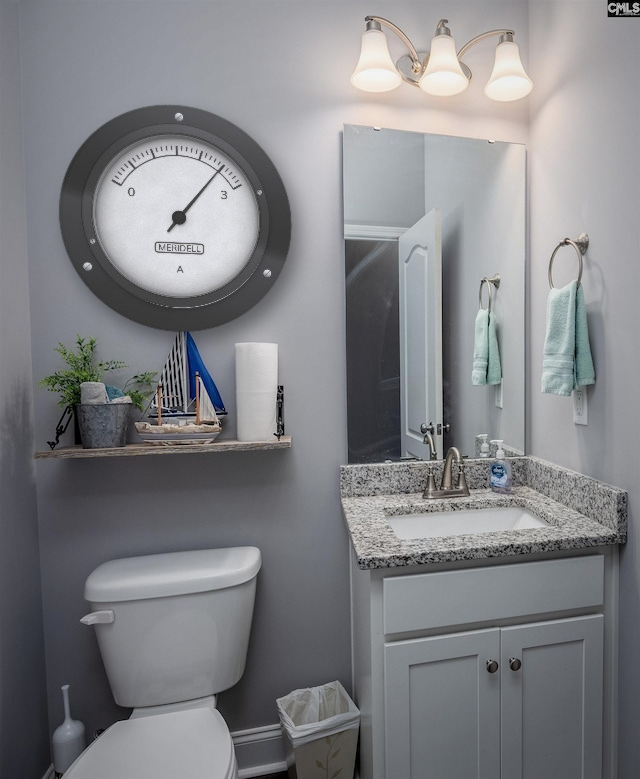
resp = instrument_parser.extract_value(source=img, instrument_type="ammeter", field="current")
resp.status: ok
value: 2.5 A
